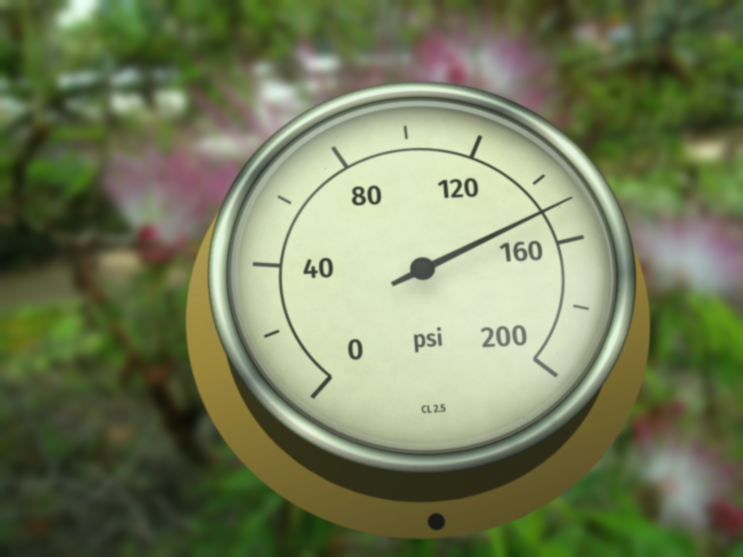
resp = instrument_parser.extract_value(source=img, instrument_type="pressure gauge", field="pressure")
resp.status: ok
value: 150 psi
